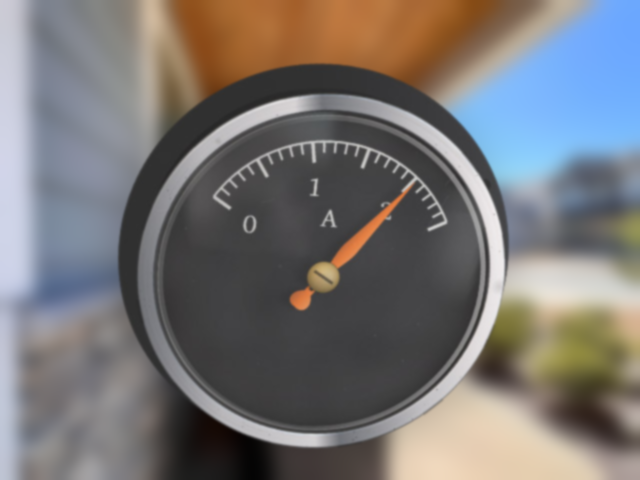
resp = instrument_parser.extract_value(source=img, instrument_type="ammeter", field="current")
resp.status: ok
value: 2 A
